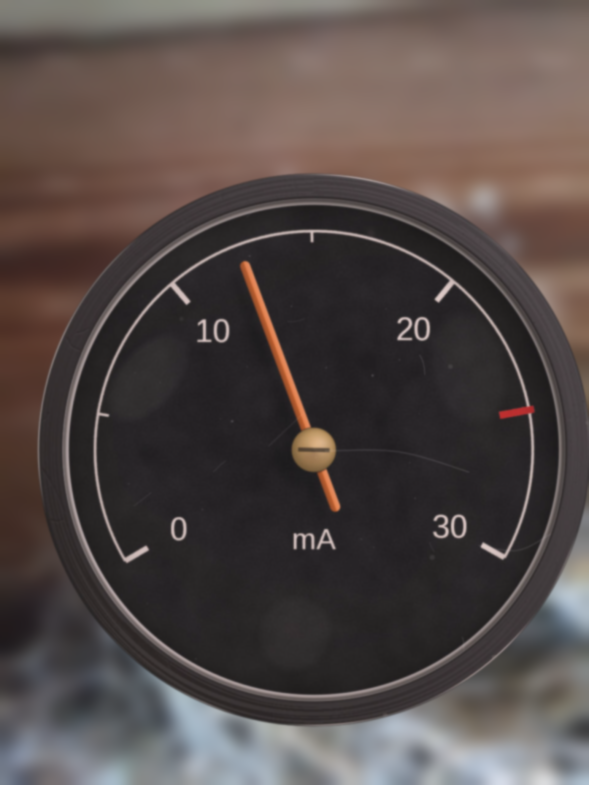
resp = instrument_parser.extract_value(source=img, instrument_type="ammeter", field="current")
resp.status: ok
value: 12.5 mA
